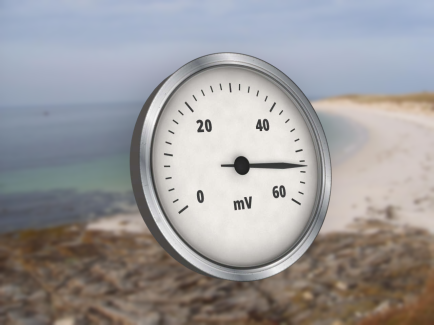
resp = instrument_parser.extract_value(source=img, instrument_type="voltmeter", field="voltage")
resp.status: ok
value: 53 mV
